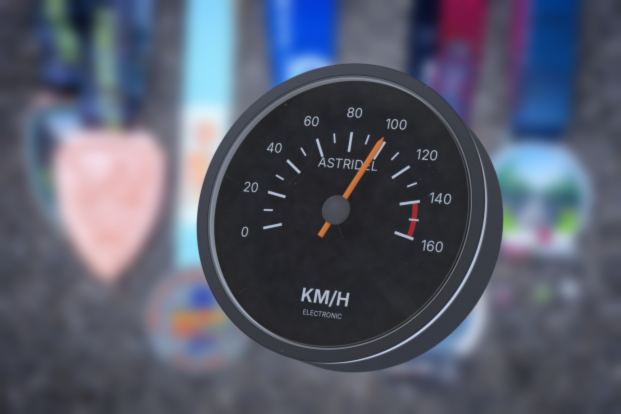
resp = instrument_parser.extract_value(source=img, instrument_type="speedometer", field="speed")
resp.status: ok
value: 100 km/h
